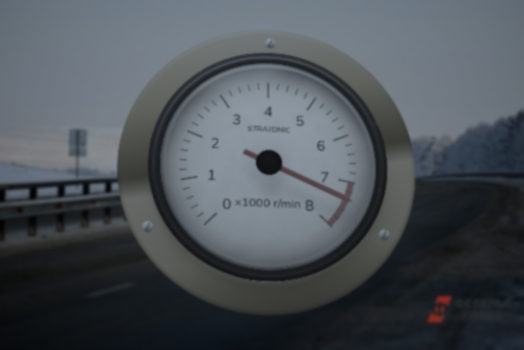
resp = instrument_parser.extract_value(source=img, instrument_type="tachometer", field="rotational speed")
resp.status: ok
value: 7400 rpm
